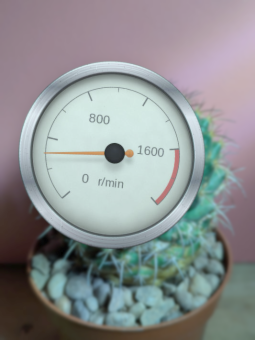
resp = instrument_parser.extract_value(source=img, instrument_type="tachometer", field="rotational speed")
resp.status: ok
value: 300 rpm
